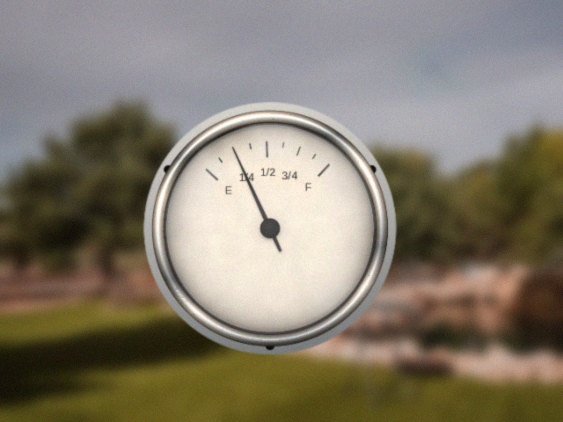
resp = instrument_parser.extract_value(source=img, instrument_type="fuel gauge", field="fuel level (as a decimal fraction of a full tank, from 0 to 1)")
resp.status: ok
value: 0.25
